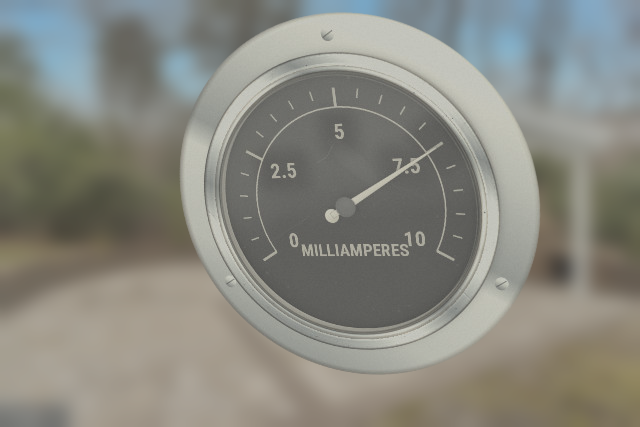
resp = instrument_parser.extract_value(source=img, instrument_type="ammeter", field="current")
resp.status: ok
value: 7.5 mA
